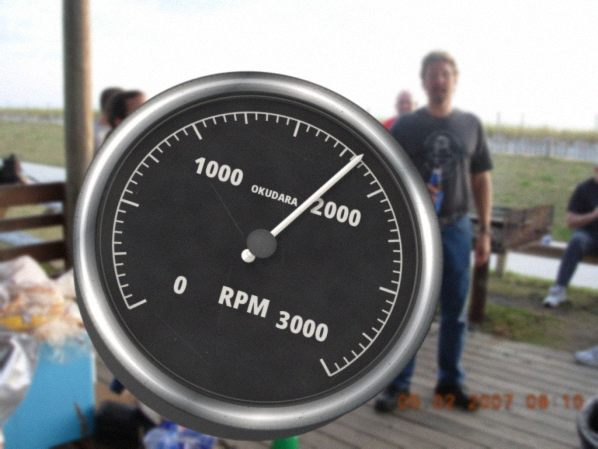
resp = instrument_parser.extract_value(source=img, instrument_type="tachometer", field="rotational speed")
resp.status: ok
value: 1825 rpm
